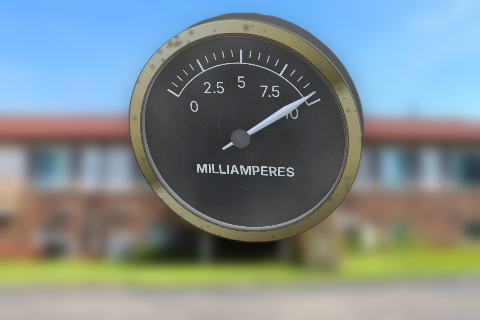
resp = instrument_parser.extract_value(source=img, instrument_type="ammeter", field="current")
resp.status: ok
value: 9.5 mA
